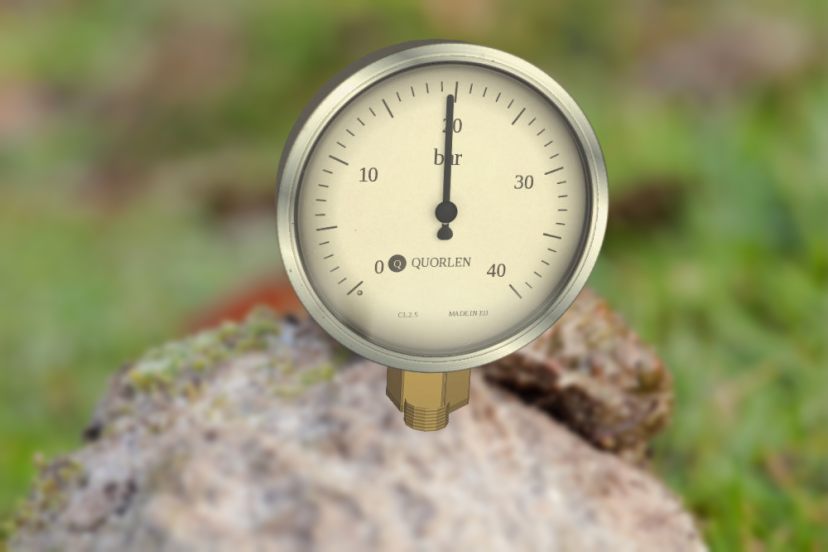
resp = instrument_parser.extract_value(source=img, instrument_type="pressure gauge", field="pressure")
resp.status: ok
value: 19.5 bar
